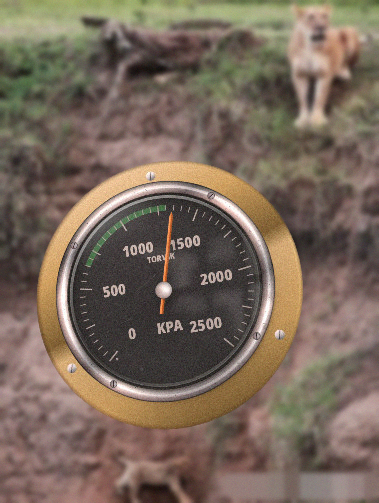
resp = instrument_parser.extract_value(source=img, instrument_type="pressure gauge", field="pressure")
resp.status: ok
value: 1350 kPa
